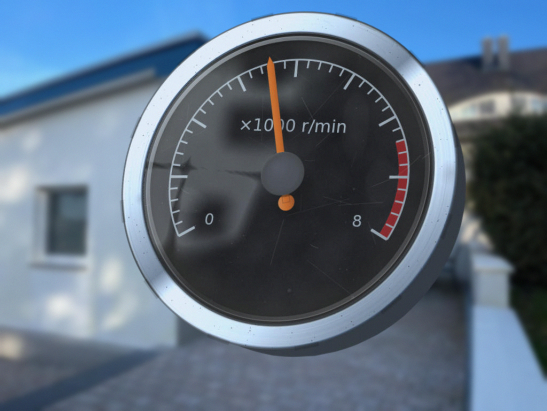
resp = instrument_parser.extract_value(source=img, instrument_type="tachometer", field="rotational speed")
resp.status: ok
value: 3600 rpm
